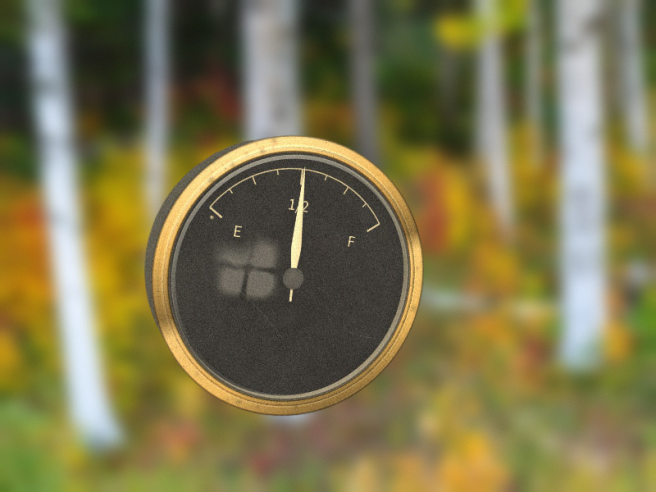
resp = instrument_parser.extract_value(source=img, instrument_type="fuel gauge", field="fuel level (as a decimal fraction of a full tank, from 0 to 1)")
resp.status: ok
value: 0.5
